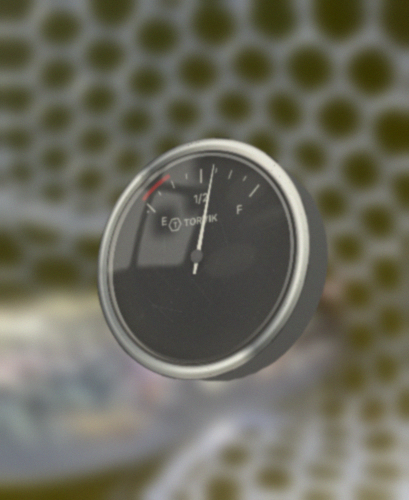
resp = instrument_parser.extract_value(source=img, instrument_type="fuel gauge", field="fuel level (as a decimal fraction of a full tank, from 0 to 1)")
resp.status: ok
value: 0.625
